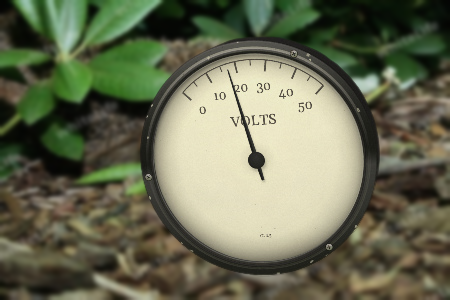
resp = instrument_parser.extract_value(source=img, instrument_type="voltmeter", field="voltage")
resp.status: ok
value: 17.5 V
